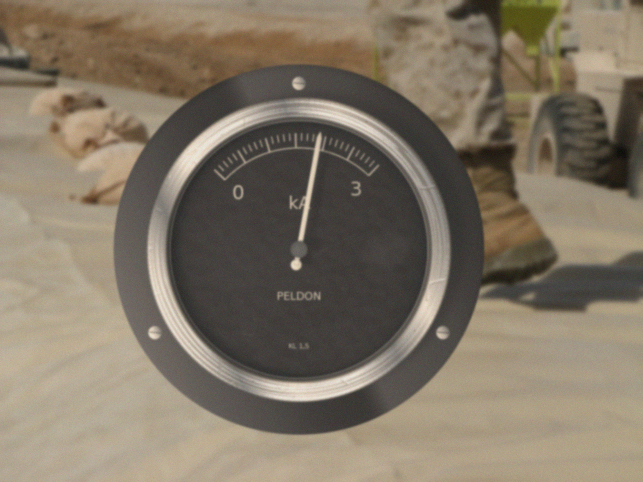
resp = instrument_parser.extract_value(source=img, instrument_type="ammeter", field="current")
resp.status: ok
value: 1.9 kA
